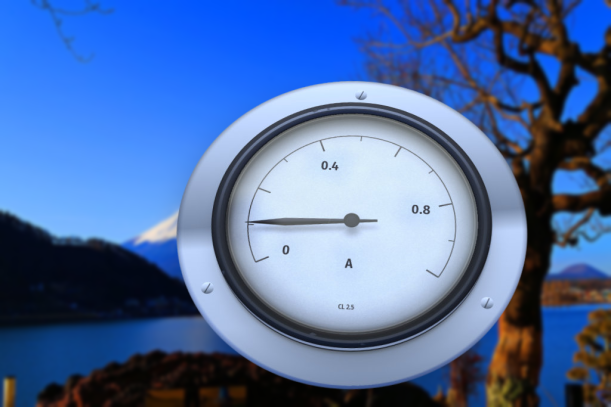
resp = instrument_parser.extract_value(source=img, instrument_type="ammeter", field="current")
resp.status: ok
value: 0.1 A
